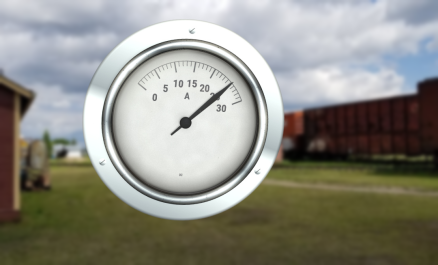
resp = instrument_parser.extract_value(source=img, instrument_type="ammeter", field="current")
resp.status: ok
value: 25 A
